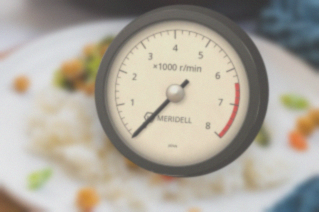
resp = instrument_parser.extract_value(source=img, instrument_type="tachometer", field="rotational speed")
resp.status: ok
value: 0 rpm
